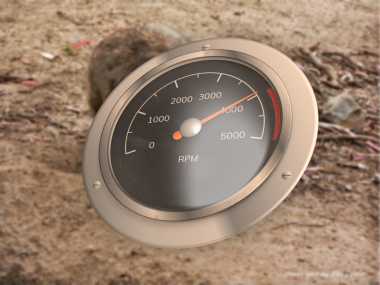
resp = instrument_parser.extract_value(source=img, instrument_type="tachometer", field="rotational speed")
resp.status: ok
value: 4000 rpm
